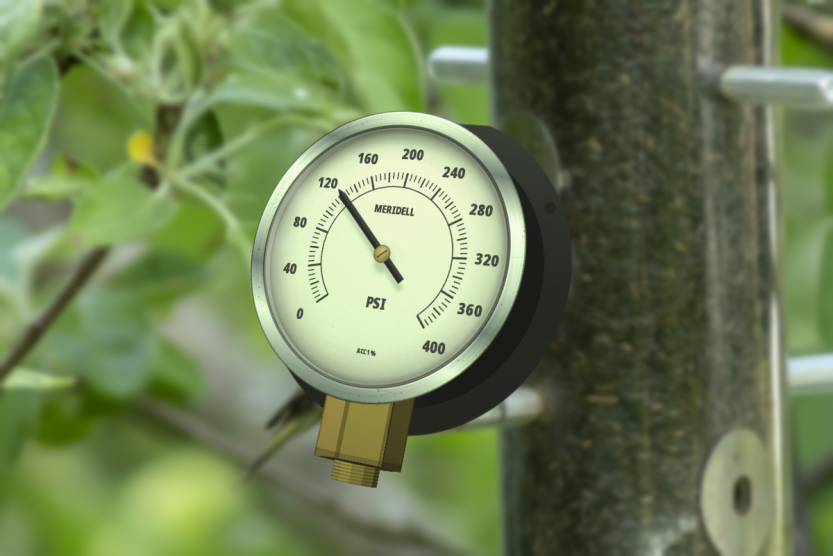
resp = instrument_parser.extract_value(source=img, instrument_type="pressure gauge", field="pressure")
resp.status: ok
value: 125 psi
